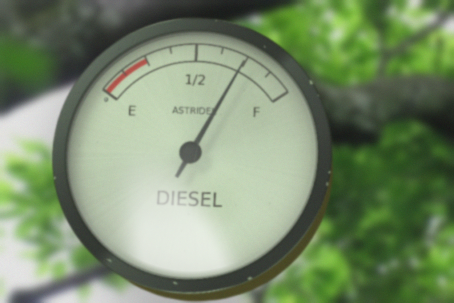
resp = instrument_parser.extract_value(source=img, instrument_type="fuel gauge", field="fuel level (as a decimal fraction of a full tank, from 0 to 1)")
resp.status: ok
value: 0.75
